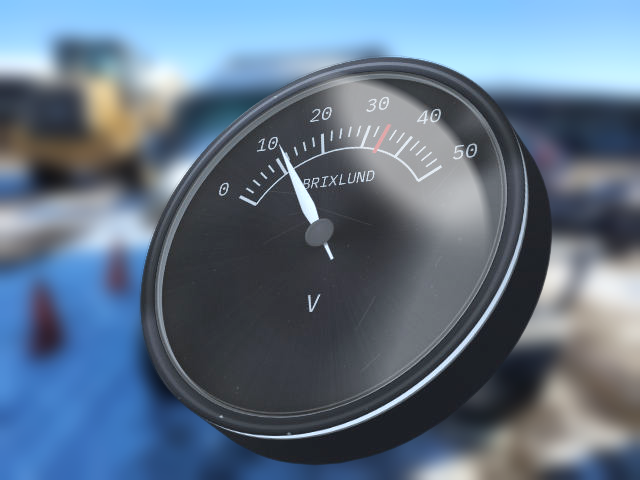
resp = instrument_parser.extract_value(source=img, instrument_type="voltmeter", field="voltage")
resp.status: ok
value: 12 V
